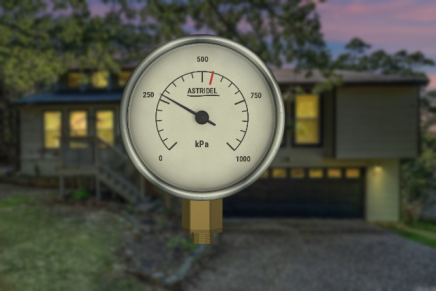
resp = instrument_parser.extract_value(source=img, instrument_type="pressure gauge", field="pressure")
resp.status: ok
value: 275 kPa
